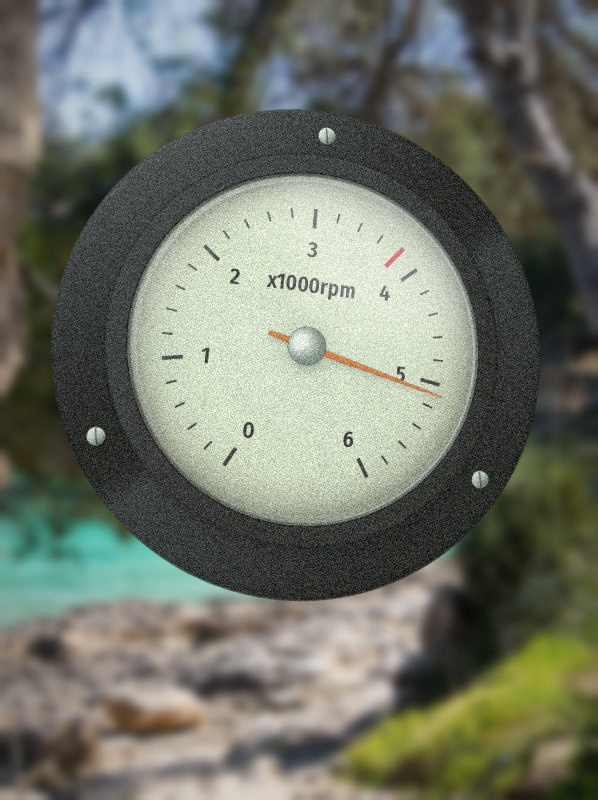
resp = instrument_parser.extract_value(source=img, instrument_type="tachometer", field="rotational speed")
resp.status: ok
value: 5100 rpm
